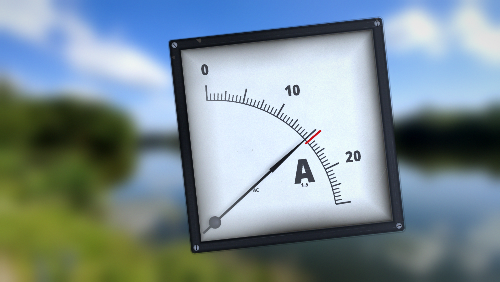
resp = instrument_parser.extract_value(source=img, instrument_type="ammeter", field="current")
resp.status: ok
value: 15 A
